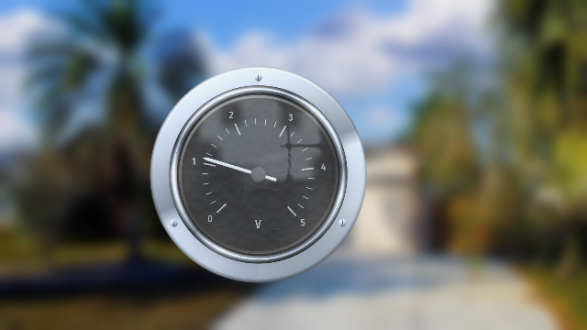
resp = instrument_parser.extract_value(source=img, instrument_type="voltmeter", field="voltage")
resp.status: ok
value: 1.1 V
